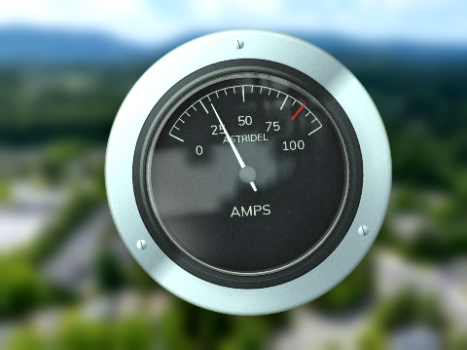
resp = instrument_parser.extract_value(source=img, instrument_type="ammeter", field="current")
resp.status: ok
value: 30 A
